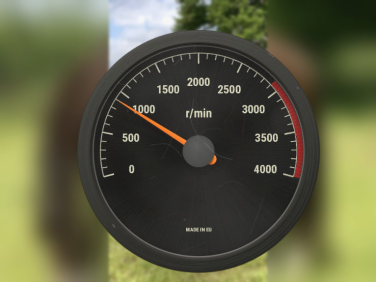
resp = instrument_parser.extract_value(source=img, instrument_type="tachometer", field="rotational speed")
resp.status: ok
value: 900 rpm
